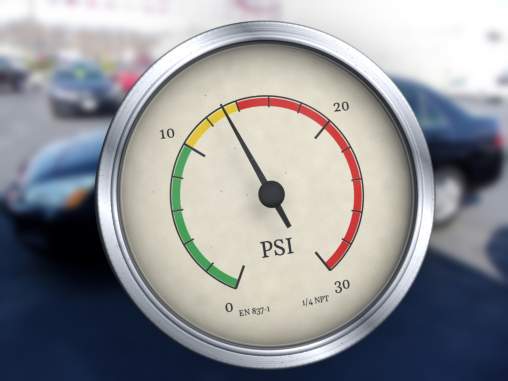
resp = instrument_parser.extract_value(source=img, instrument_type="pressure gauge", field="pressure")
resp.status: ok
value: 13 psi
